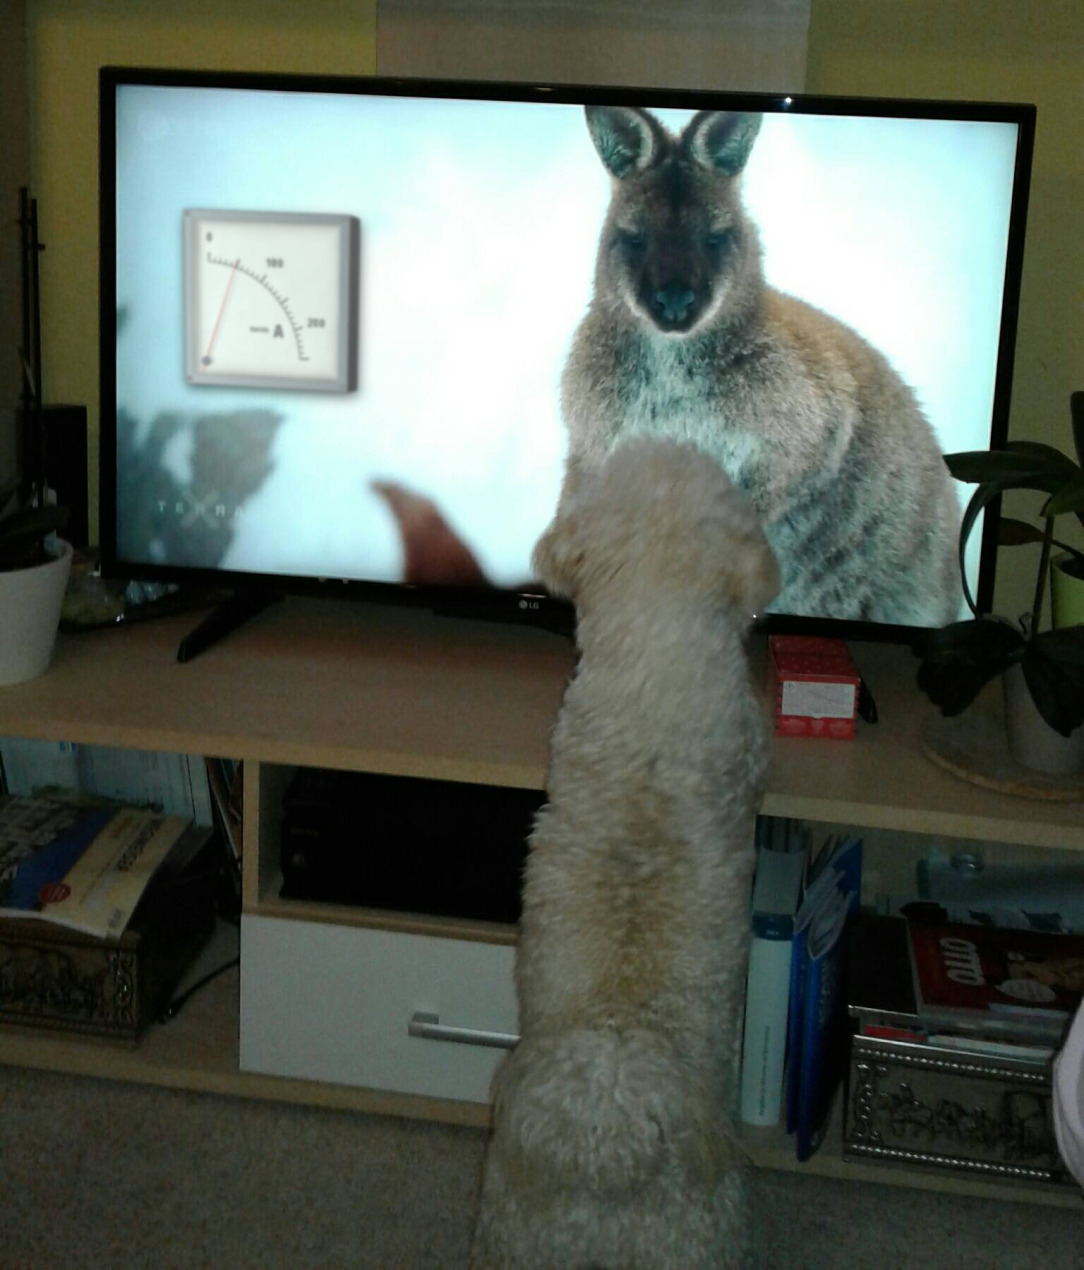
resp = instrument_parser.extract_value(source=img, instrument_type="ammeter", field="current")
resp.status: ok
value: 50 A
